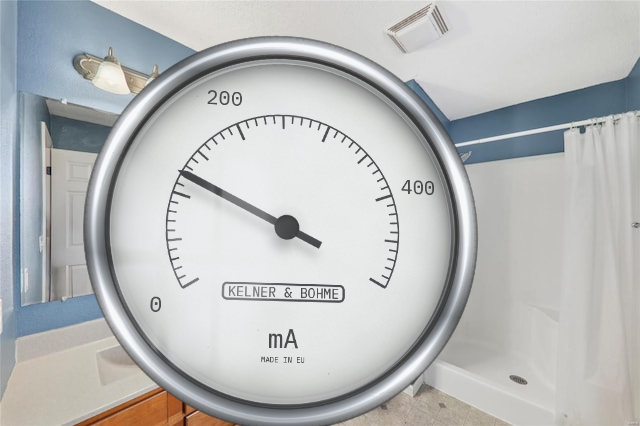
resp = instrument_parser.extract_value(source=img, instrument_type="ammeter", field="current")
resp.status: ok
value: 120 mA
